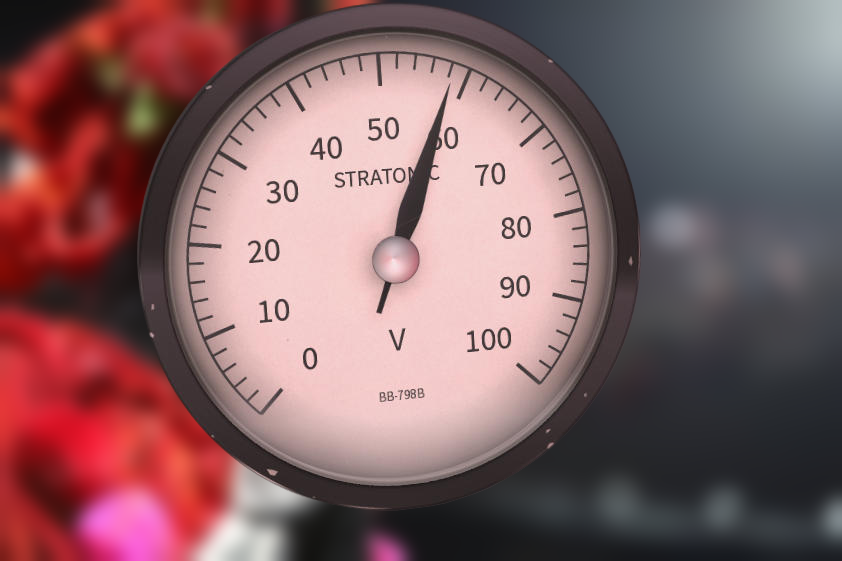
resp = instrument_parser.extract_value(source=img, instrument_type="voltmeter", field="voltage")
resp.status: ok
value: 58 V
